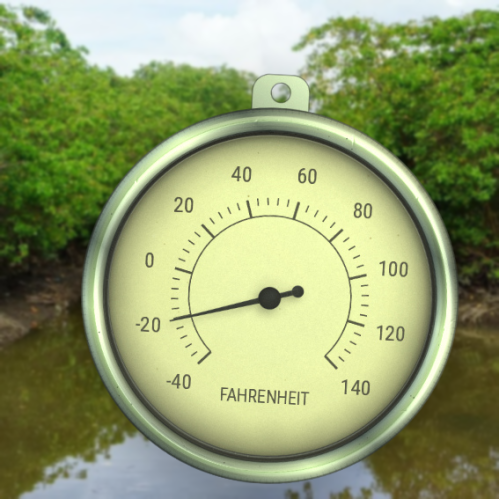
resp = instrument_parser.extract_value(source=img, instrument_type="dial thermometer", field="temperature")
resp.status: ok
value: -20 °F
